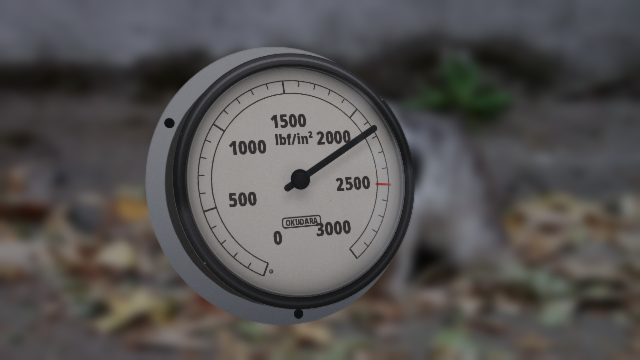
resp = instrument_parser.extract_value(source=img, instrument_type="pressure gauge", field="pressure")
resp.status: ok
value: 2150 psi
